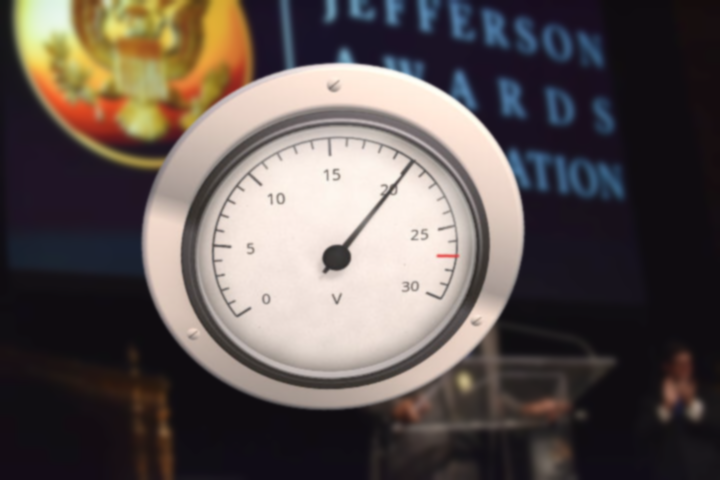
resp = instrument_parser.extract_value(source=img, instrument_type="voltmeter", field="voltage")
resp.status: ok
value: 20 V
